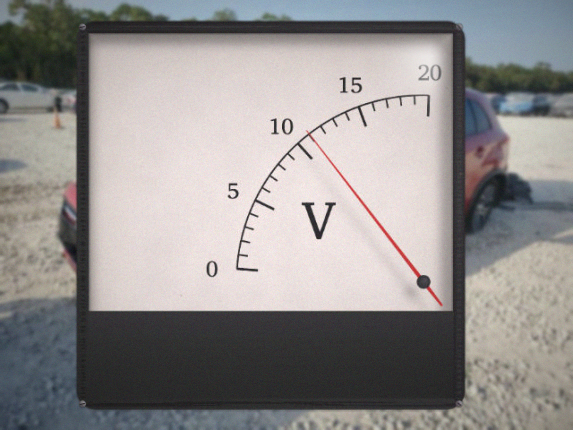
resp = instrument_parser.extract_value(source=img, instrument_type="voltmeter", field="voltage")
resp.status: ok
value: 11 V
